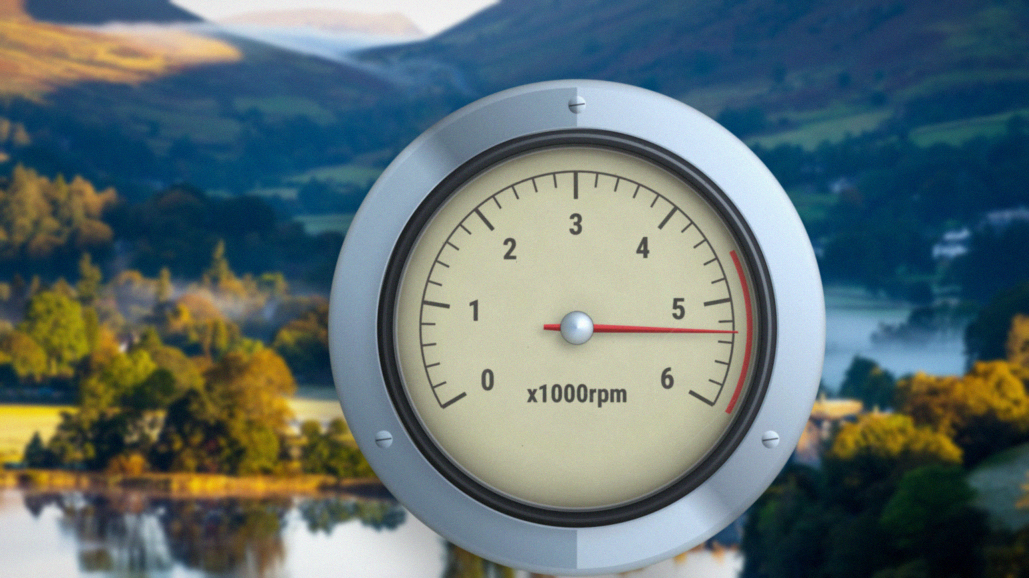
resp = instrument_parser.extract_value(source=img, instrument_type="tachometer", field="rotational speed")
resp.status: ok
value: 5300 rpm
